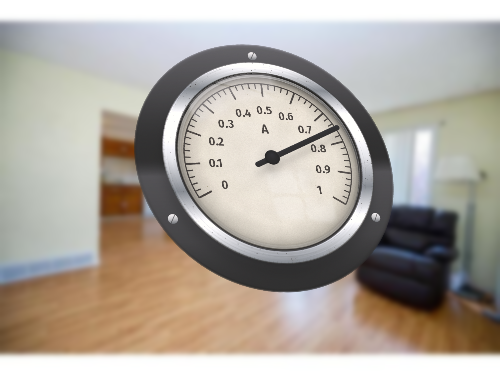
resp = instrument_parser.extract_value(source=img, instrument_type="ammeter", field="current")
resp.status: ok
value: 0.76 A
